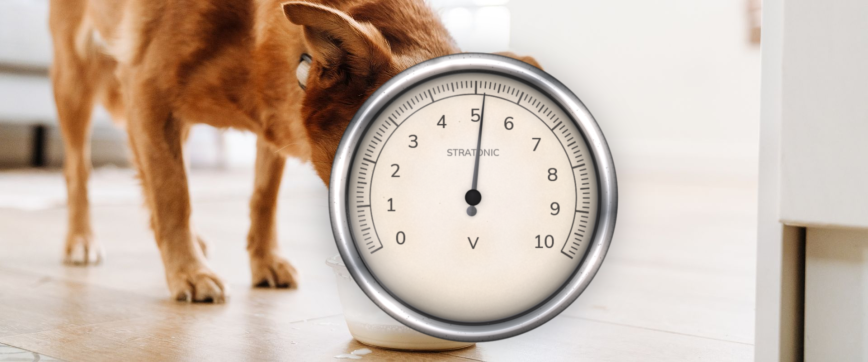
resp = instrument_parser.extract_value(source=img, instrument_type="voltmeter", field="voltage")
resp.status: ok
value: 5.2 V
